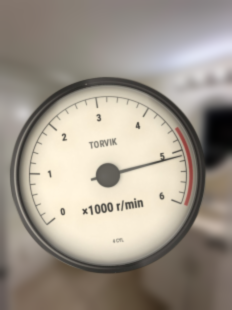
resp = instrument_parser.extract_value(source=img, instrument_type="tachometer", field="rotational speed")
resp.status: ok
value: 5100 rpm
